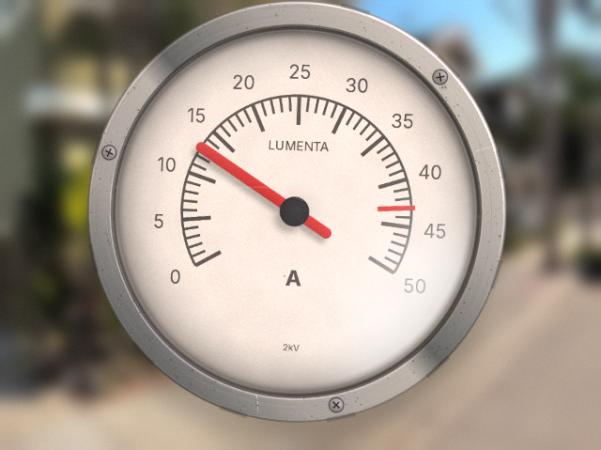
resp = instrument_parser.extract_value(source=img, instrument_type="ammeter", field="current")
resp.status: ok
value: 13 A
